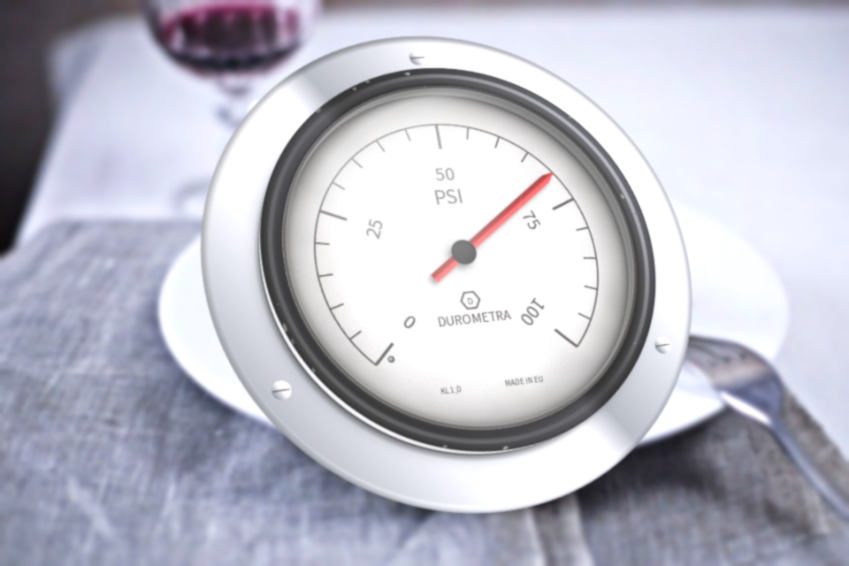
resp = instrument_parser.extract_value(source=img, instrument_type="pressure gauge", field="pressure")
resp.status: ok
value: 70 psi
